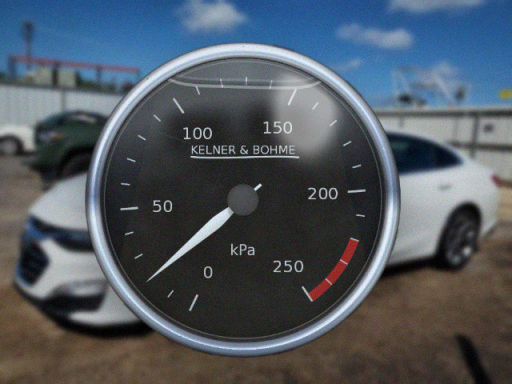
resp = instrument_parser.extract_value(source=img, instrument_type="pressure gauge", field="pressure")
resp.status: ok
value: 20 kPa
